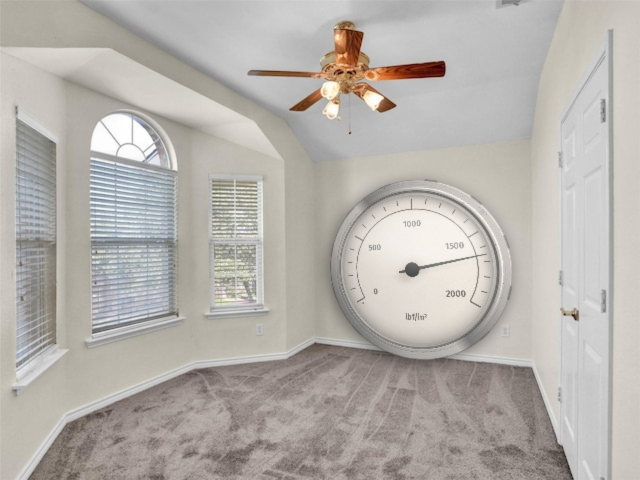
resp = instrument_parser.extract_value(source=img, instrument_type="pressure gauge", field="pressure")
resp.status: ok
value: 1650 psi
